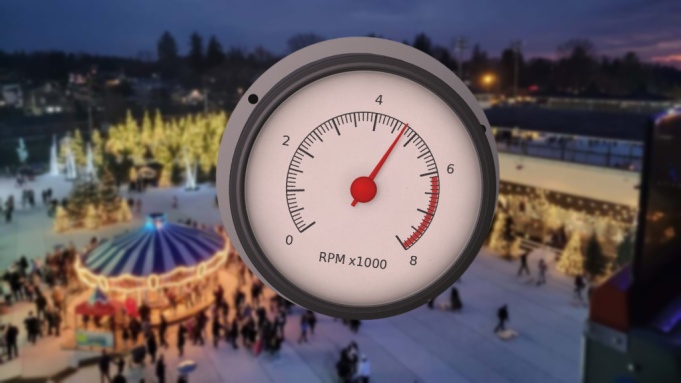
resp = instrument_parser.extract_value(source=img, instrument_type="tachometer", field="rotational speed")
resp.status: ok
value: 4700 rpm
